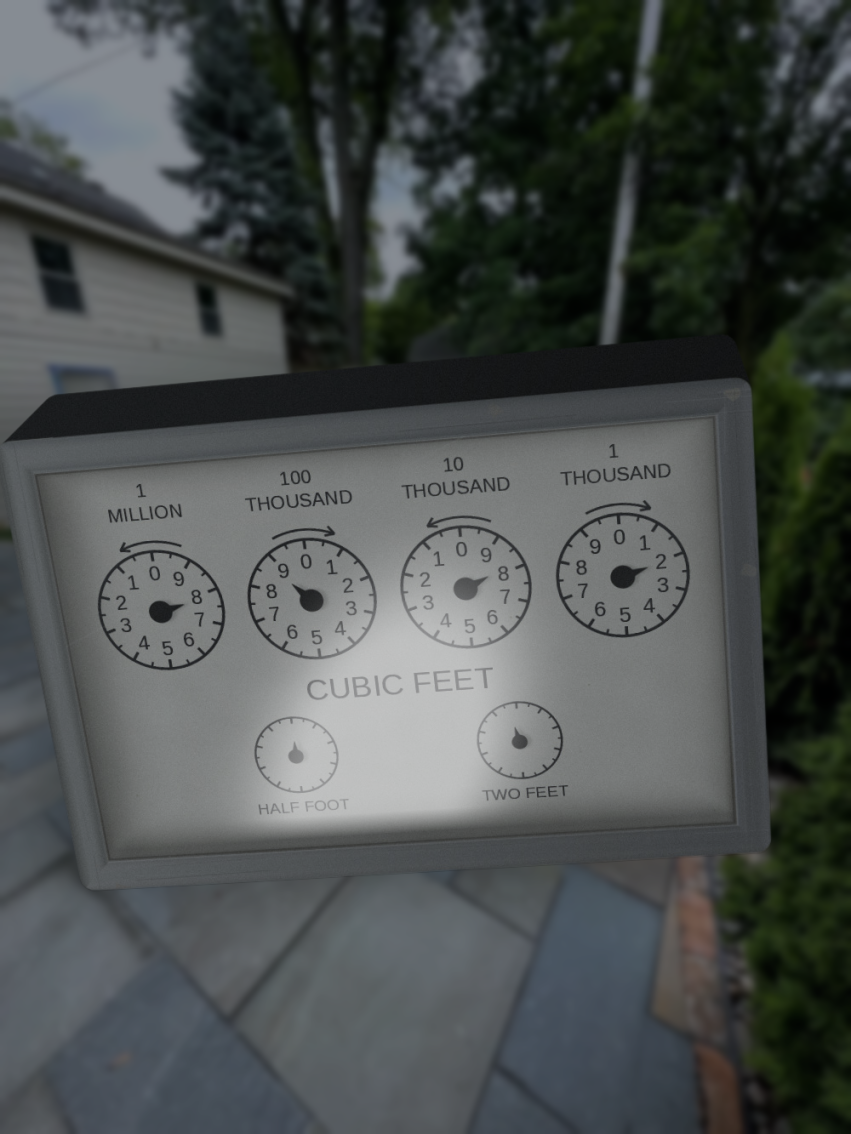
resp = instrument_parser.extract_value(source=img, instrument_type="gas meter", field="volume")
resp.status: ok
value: 788200 ft³
